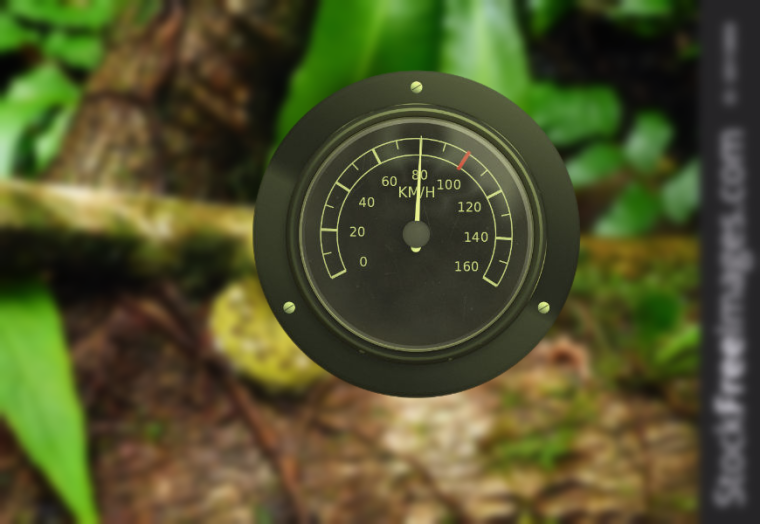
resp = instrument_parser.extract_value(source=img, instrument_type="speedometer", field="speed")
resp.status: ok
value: 80 km/h
